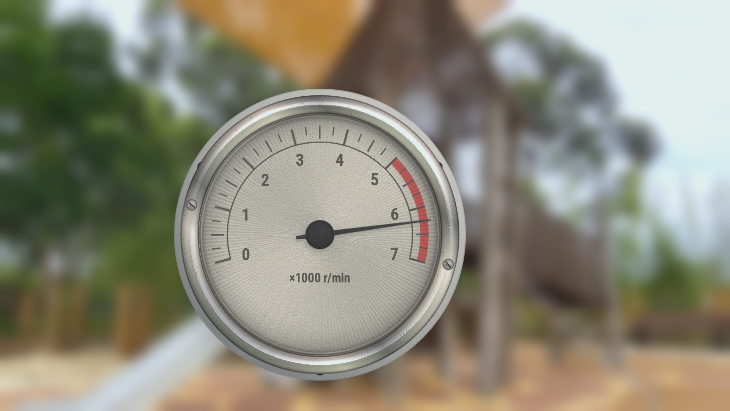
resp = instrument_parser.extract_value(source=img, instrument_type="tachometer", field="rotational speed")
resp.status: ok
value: 6250 rpm
